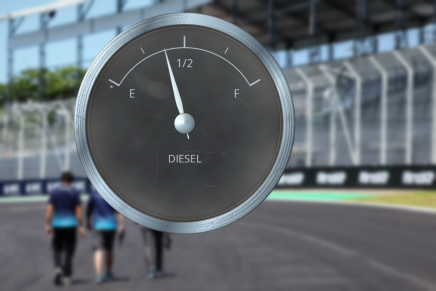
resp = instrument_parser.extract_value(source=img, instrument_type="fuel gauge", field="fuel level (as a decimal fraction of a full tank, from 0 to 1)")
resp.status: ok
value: 0.375
